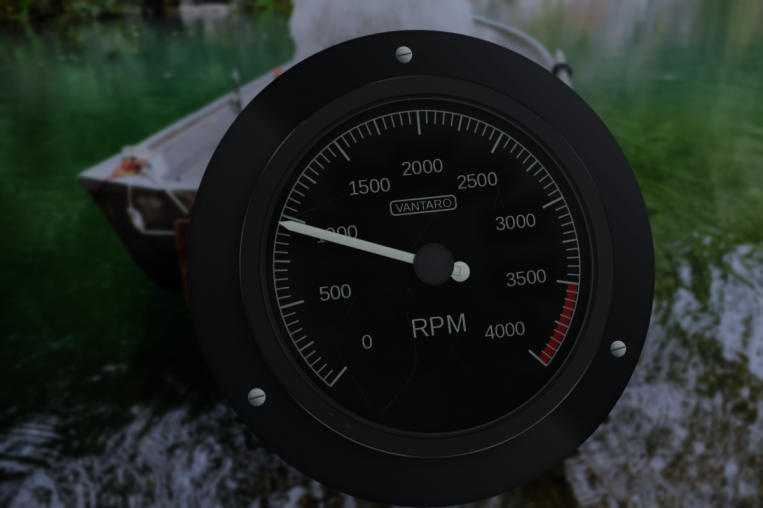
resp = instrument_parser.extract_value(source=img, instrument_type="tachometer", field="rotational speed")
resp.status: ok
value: 950 rpm
